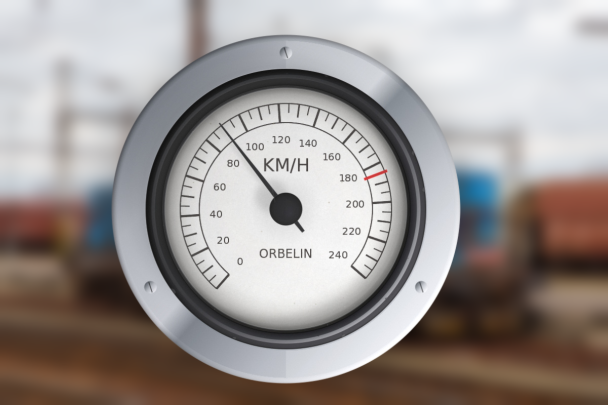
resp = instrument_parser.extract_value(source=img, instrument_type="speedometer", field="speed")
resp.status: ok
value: 90 km/h
